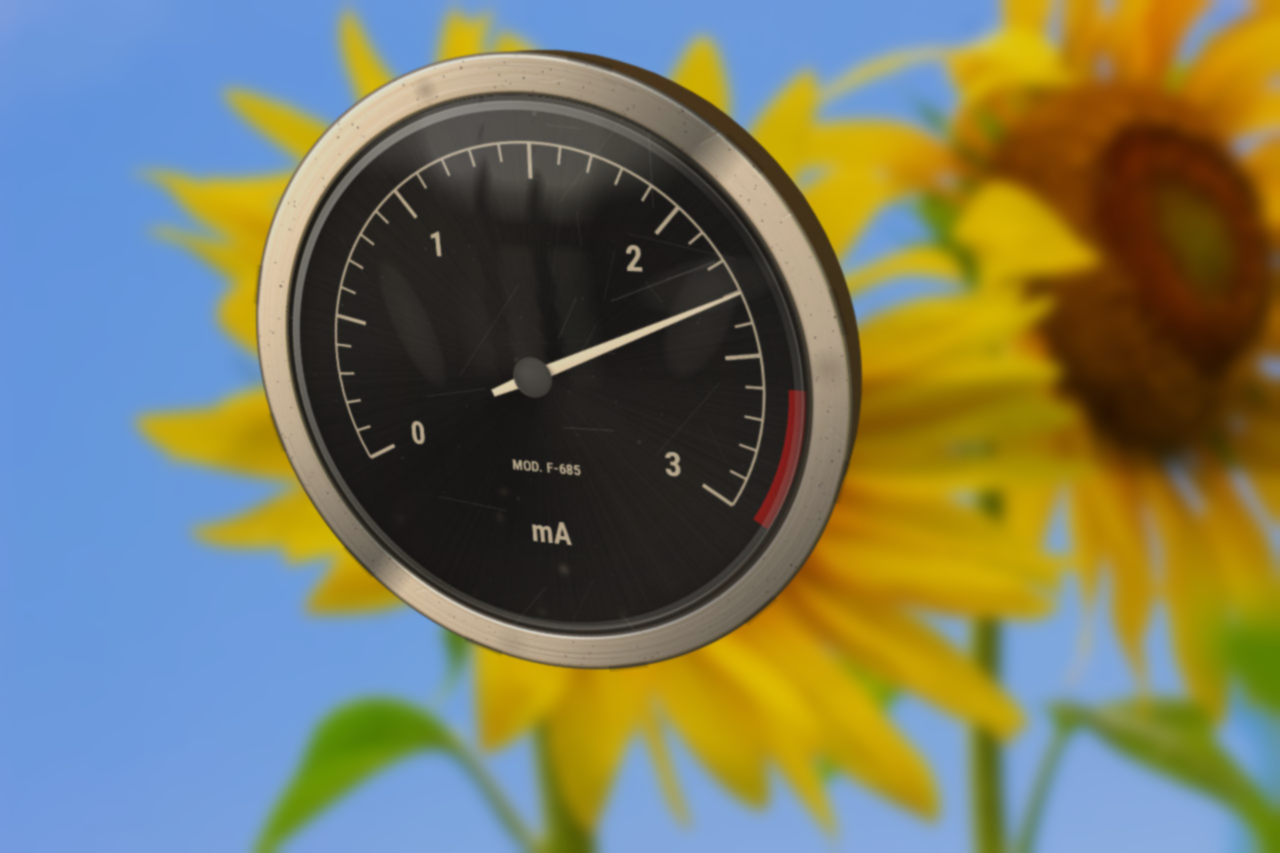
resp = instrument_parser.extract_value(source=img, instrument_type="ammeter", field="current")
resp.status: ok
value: 2.3 mA
